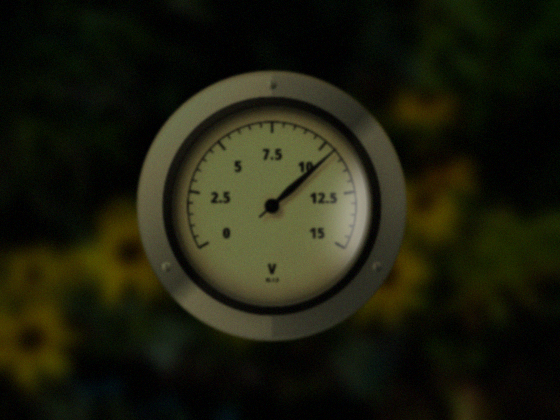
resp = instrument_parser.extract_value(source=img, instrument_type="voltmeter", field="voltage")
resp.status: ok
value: 10.5 V
